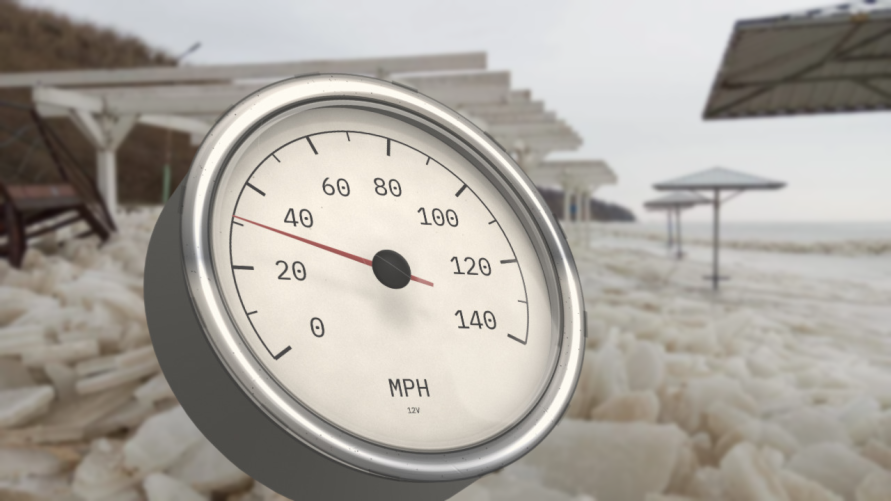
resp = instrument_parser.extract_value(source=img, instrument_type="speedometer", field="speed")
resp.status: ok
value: 30 mph
